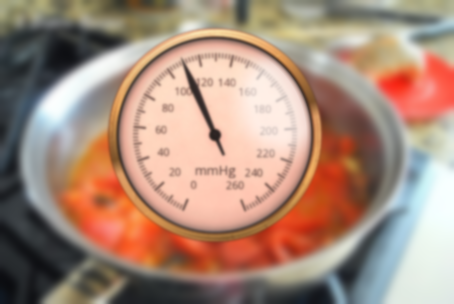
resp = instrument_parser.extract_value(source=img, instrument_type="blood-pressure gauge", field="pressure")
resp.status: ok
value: 110 mmHg
